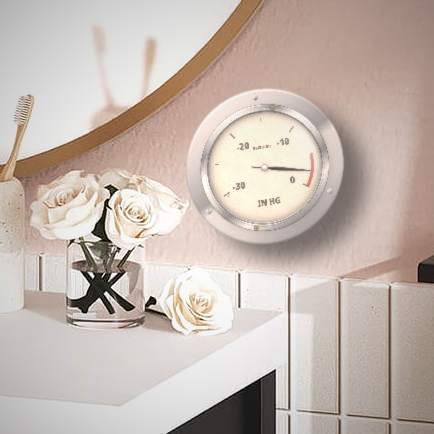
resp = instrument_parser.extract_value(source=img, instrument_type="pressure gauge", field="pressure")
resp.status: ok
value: -2.5 inHg
